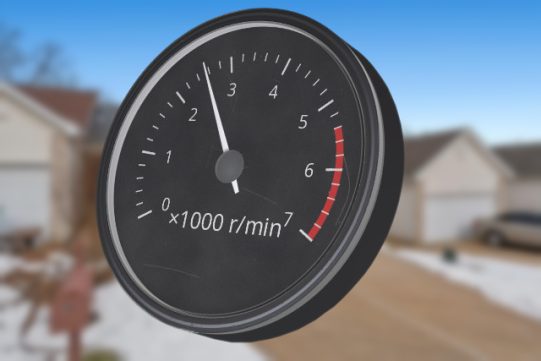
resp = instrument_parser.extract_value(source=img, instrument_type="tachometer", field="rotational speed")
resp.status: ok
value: 2600 rpm
